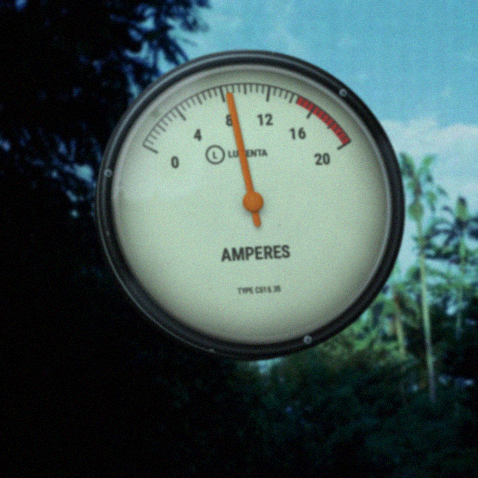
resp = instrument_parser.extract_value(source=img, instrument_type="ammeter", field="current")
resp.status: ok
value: 8.5 A
